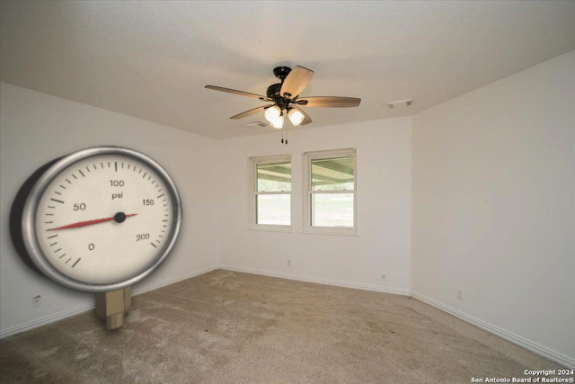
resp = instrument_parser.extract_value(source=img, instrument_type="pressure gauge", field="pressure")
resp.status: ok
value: 30 psi
